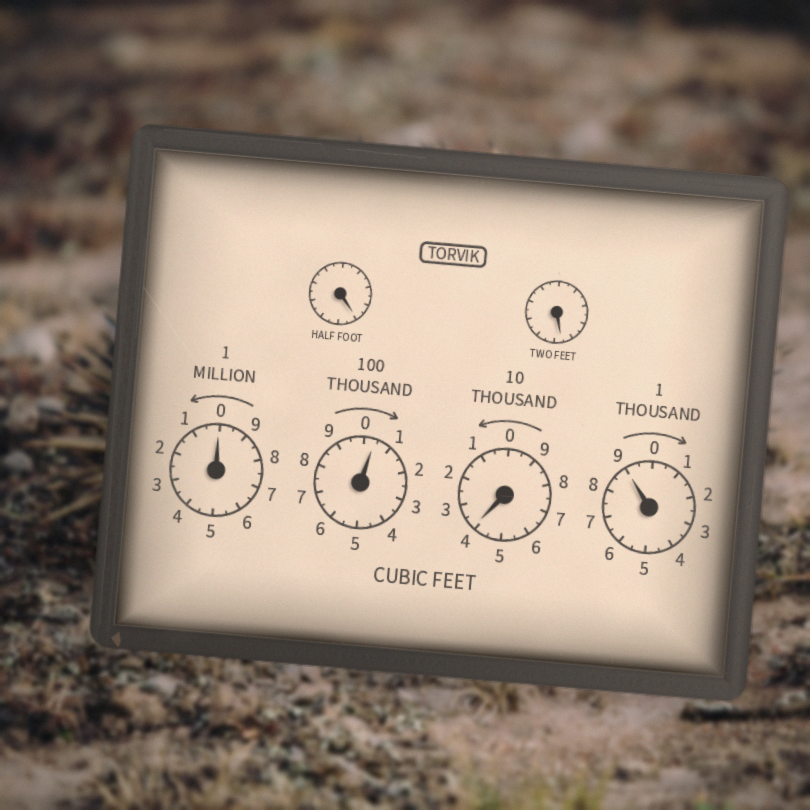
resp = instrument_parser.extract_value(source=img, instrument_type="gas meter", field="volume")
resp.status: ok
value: 3900 ft³
